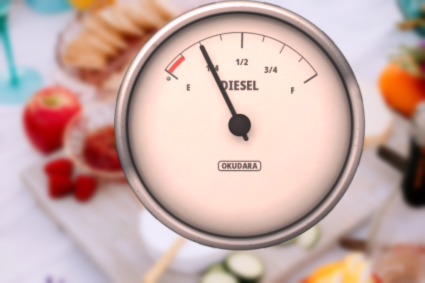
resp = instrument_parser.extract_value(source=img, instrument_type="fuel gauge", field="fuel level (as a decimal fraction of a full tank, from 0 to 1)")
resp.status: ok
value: 0.25
